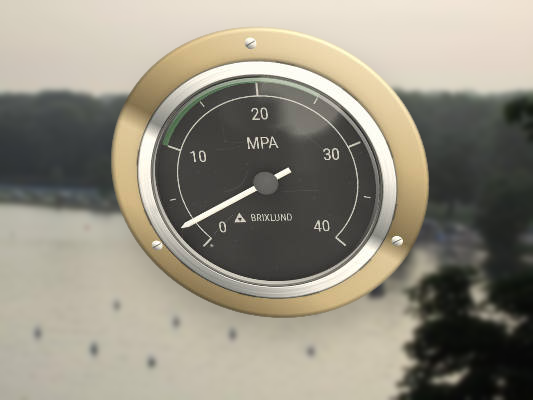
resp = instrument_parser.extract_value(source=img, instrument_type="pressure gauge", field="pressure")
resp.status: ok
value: 2.5 MPa
